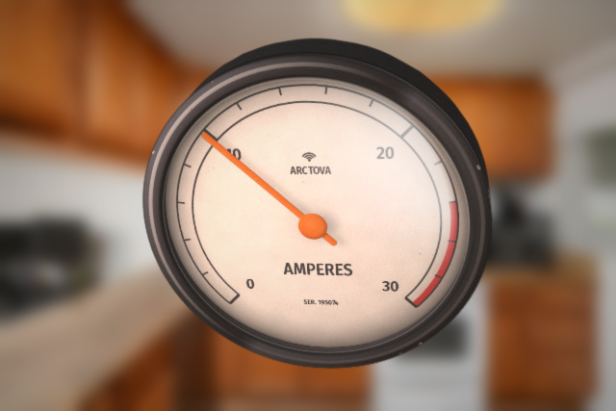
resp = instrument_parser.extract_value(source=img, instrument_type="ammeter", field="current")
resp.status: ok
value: 10 A
